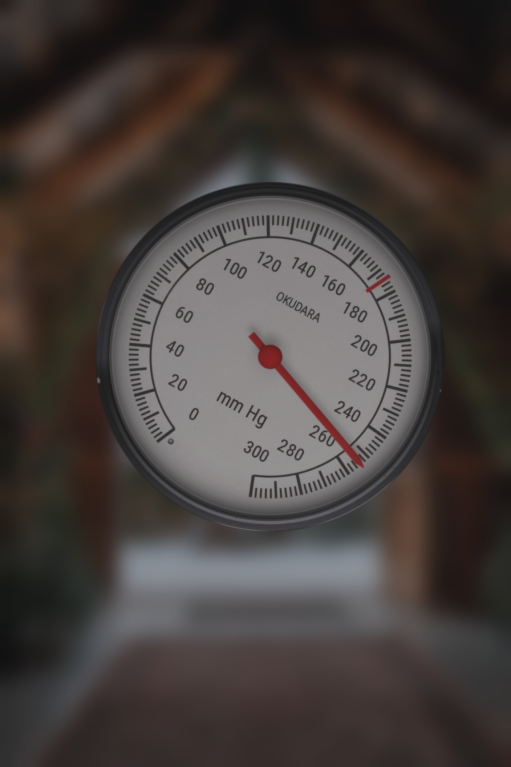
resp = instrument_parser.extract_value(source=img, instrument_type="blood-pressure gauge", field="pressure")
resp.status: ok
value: 254 mmHg
